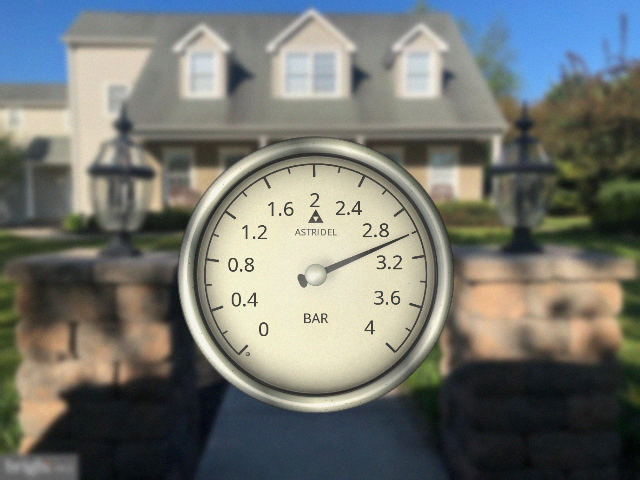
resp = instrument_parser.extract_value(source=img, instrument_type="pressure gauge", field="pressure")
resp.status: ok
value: 3 bar
